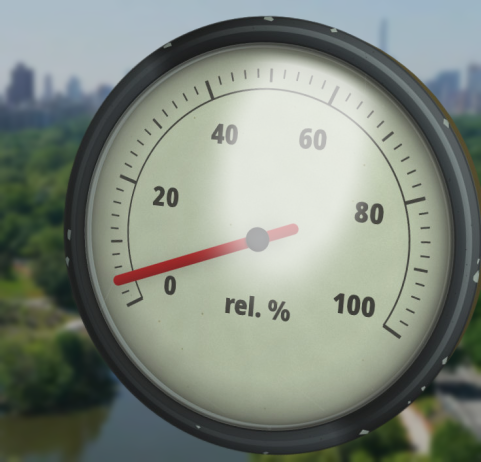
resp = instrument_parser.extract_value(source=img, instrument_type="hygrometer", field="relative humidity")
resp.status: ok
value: 4 %
